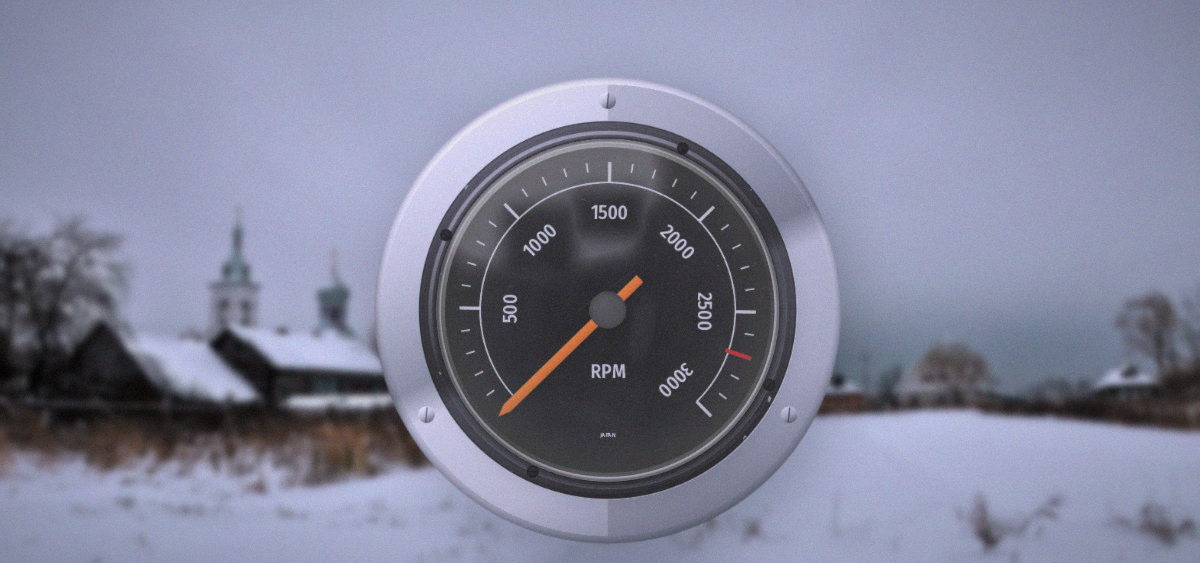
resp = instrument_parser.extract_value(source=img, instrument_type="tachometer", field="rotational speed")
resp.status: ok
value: 0 rpm
